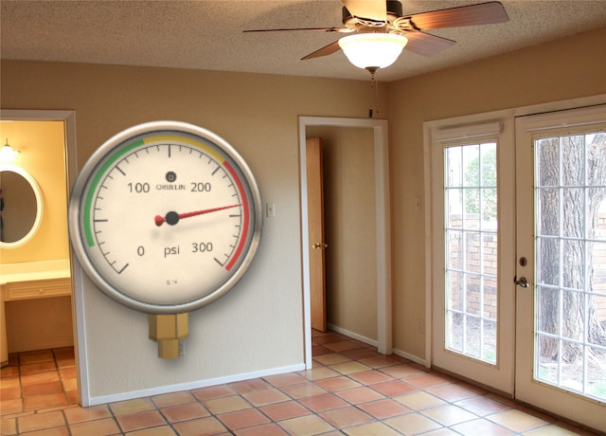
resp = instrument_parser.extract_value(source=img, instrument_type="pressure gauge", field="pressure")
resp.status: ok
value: 240 psi
